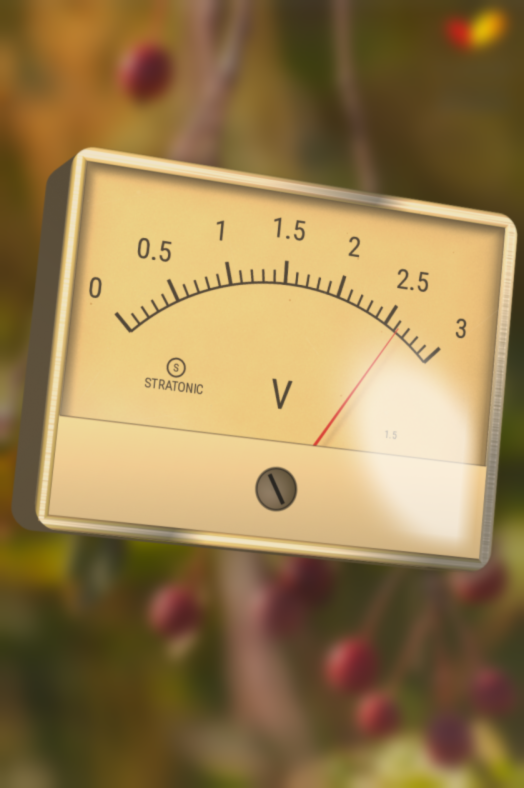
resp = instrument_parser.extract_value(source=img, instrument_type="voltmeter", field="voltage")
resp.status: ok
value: 2.6 V
